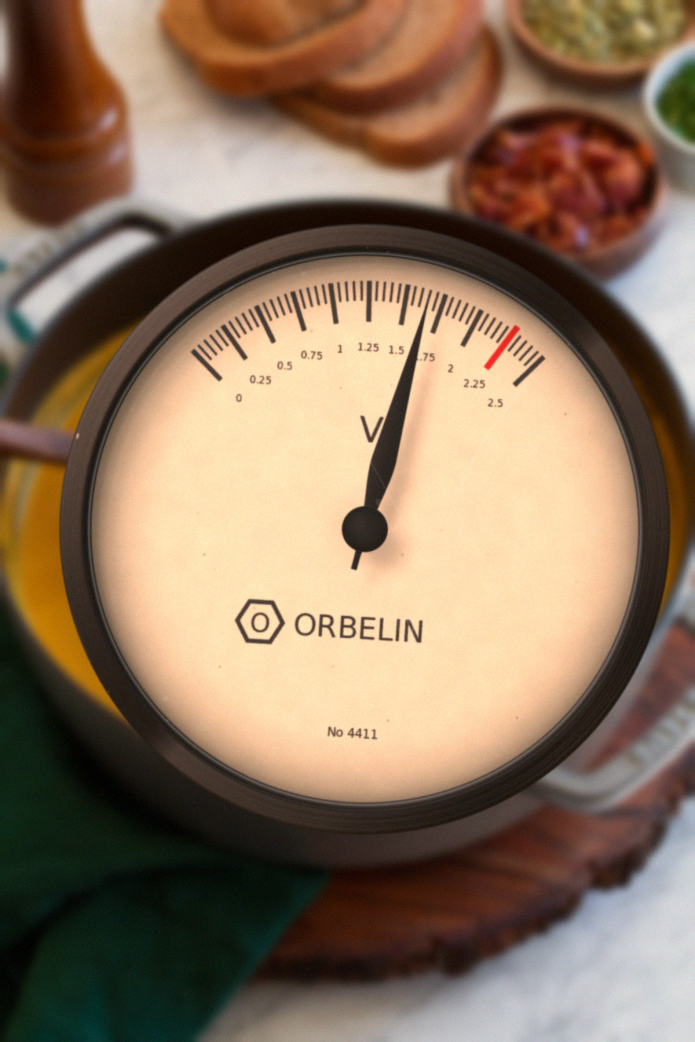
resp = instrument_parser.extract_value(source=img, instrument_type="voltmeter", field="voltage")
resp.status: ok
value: 1.65 V
